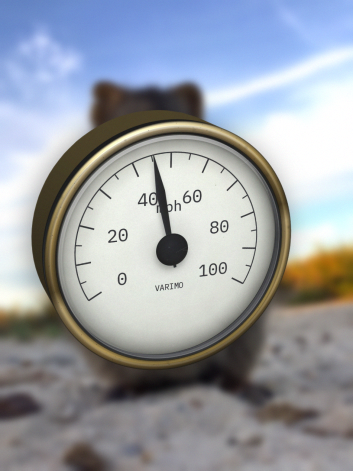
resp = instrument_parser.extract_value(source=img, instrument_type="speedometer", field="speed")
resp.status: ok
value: 45 mph
